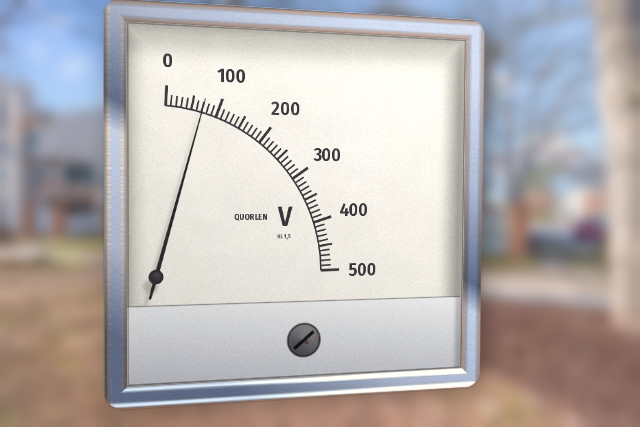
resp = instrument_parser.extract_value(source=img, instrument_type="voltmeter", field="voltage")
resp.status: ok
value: 70 V
